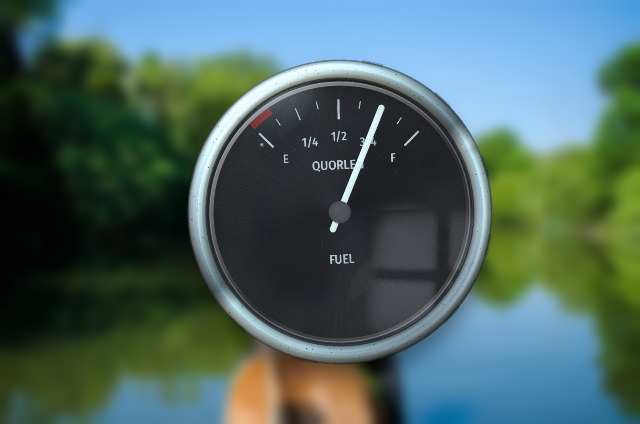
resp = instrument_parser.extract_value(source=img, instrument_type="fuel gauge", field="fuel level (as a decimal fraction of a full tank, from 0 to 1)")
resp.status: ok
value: 0.75
